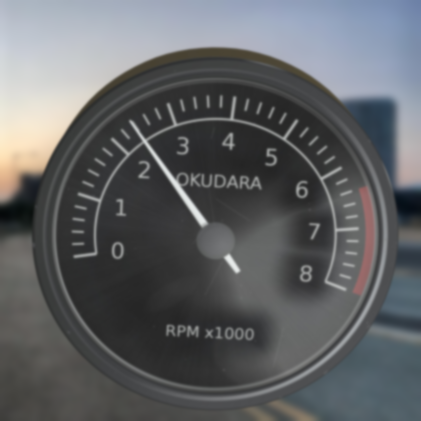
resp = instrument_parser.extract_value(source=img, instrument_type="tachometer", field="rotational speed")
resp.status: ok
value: 2400 rpm
